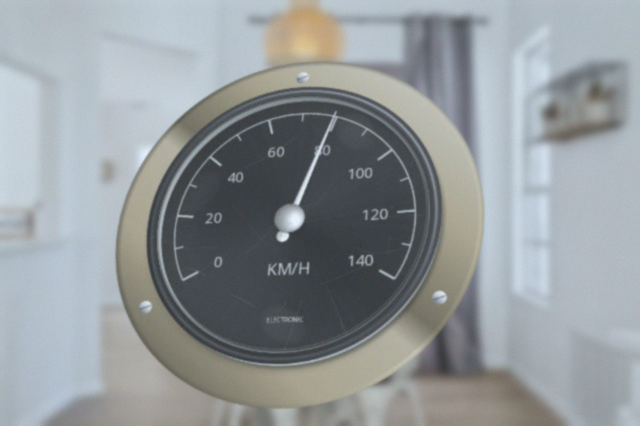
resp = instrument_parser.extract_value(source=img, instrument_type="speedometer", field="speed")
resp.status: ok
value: 80 km/h
